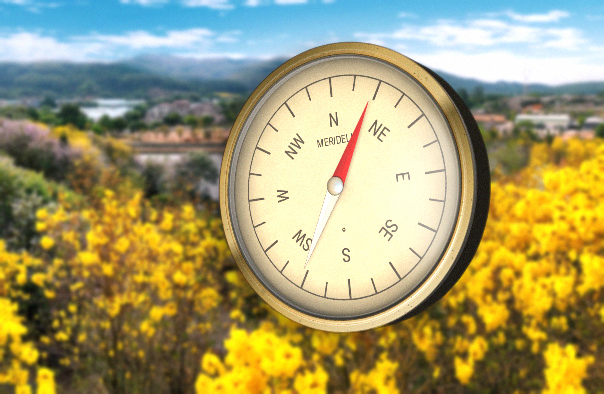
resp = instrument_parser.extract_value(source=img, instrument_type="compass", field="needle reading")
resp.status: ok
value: 30 °
